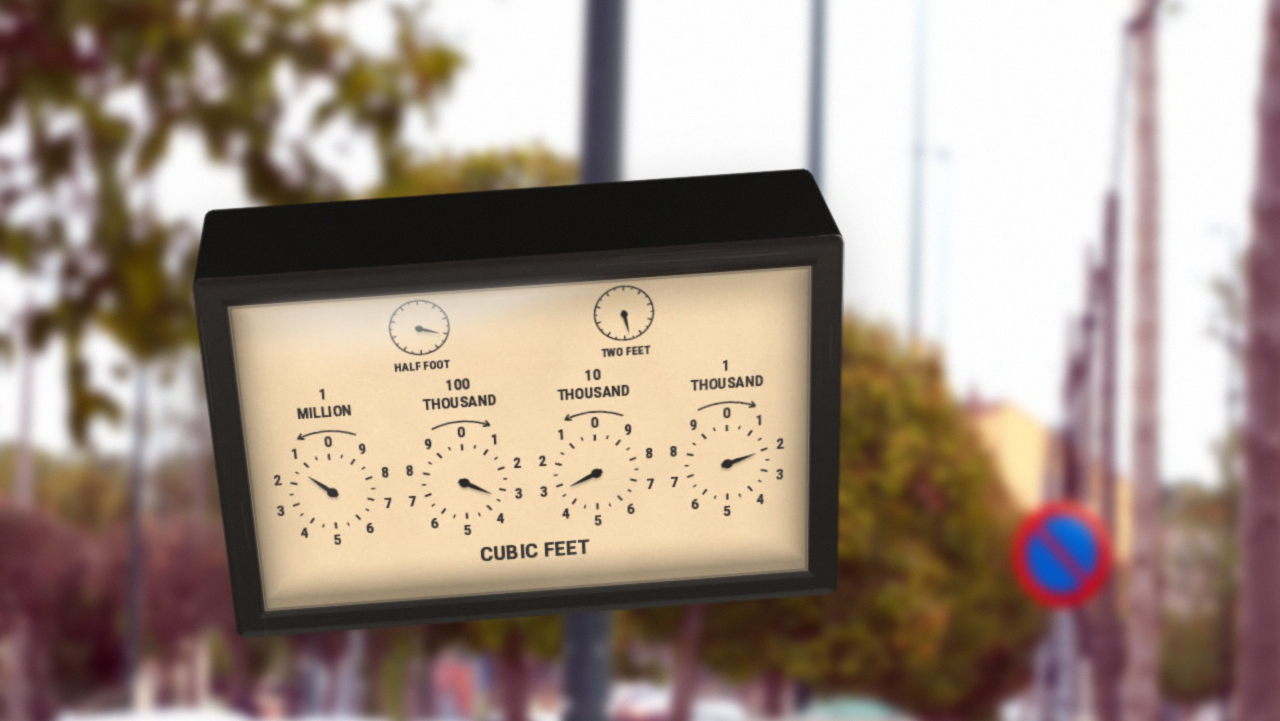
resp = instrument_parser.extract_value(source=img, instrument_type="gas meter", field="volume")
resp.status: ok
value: 133200 ft³
